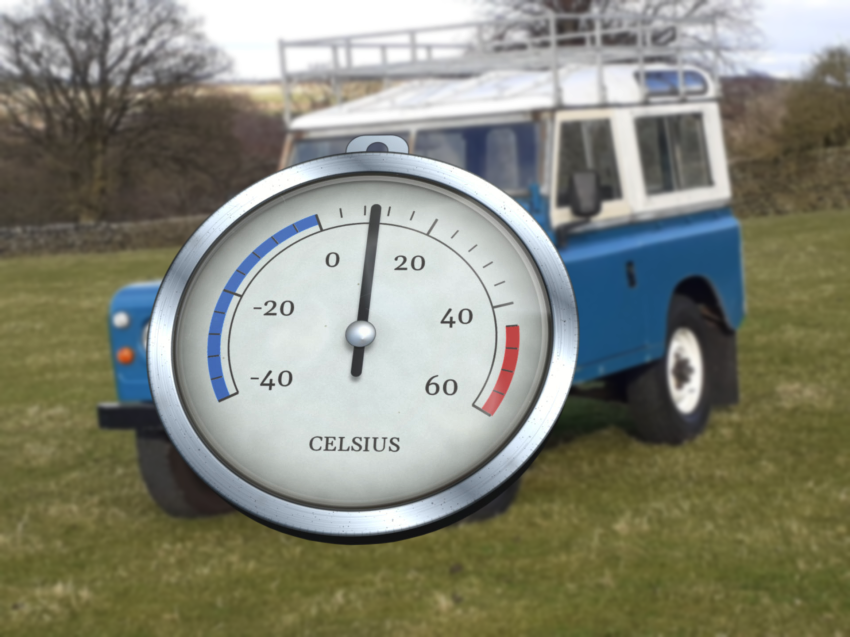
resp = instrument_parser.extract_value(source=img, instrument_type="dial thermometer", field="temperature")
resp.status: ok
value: 10 °C
